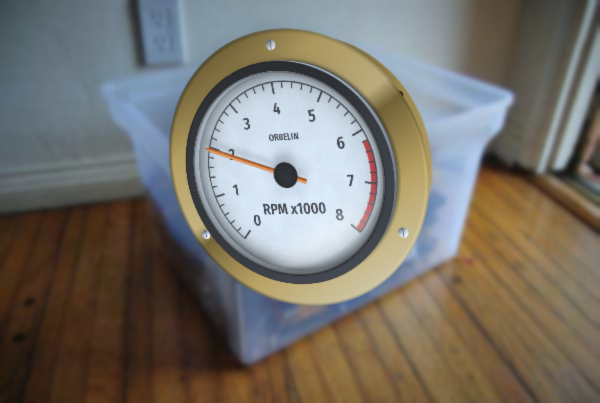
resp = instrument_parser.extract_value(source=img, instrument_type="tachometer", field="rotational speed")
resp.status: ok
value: 2000 rpm
